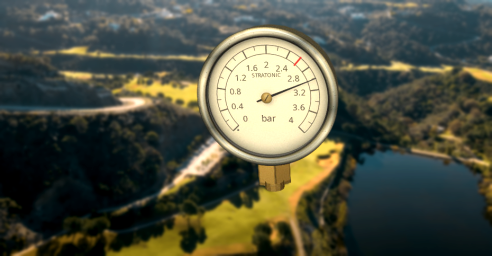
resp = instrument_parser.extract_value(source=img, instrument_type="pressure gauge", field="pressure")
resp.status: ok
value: 3 bar
